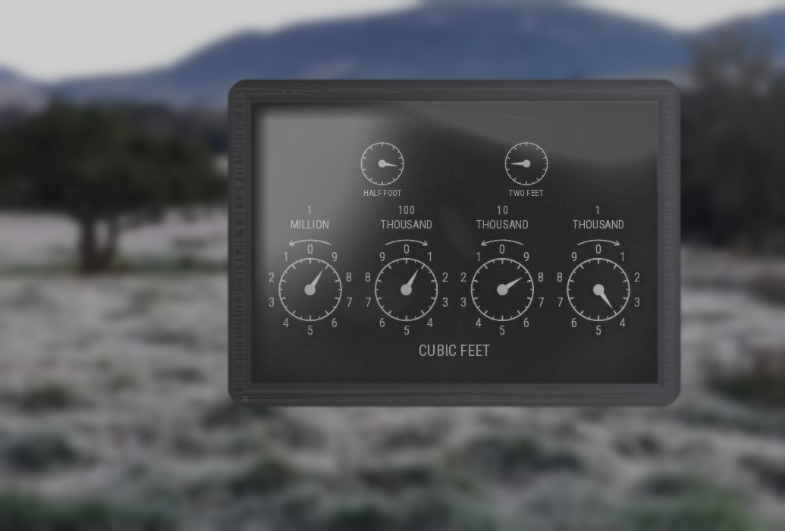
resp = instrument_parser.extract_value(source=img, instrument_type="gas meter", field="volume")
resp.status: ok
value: 908400 ft³
